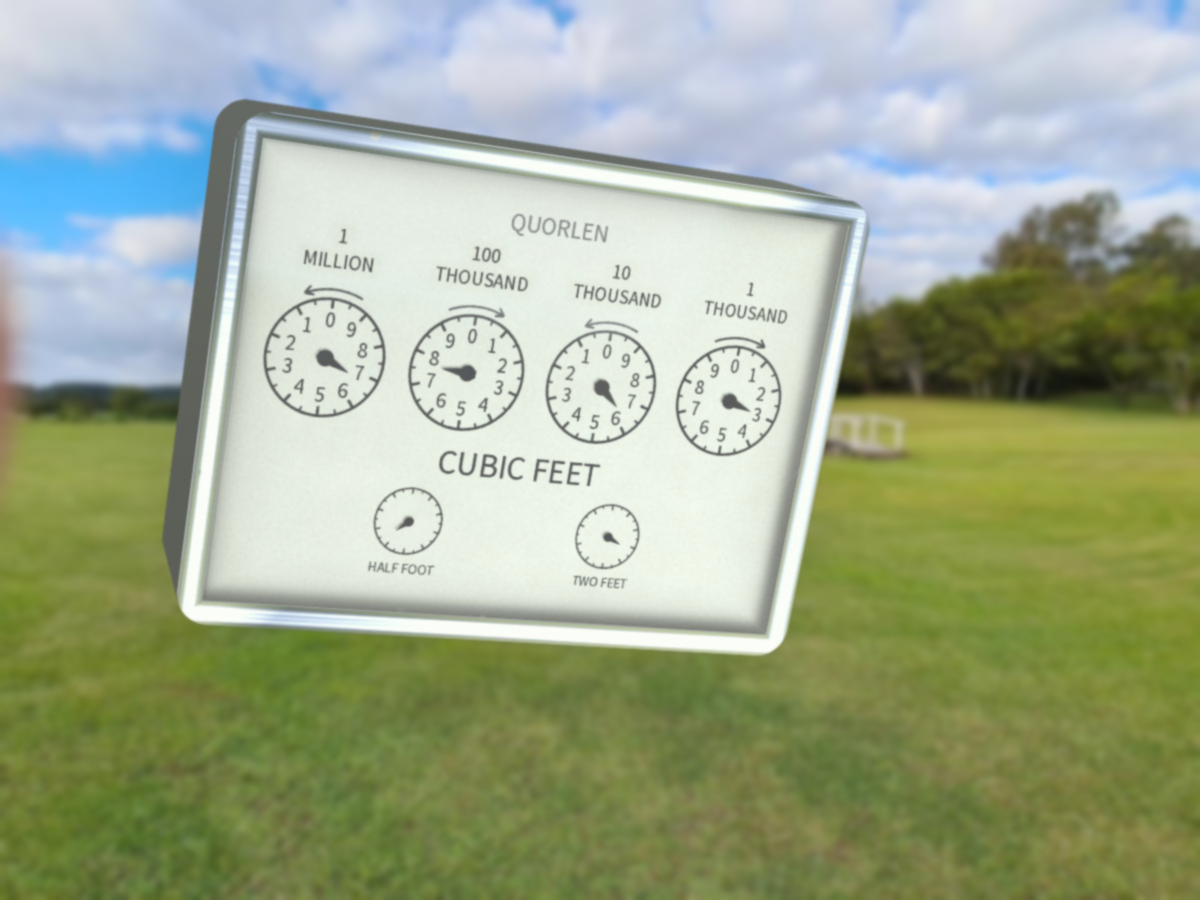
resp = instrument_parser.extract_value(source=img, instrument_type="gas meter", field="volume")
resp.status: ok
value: 676300 ft³
